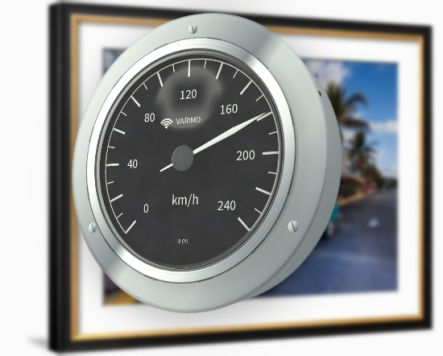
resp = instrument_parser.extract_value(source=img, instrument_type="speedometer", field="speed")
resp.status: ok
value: 180 km/h
